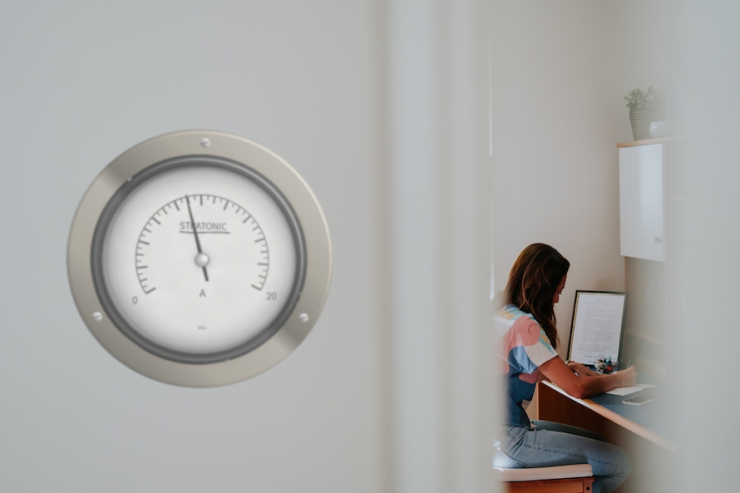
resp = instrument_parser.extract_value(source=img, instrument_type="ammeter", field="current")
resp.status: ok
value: 9 A
